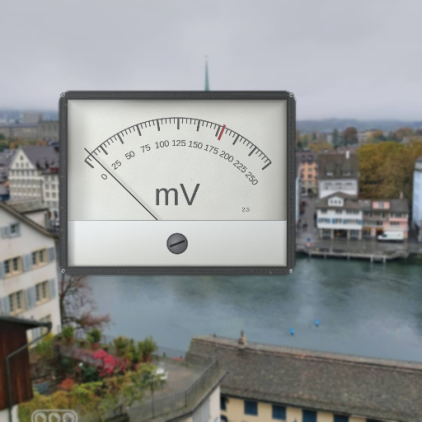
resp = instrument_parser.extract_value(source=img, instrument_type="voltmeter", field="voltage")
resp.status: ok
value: 10 mV
